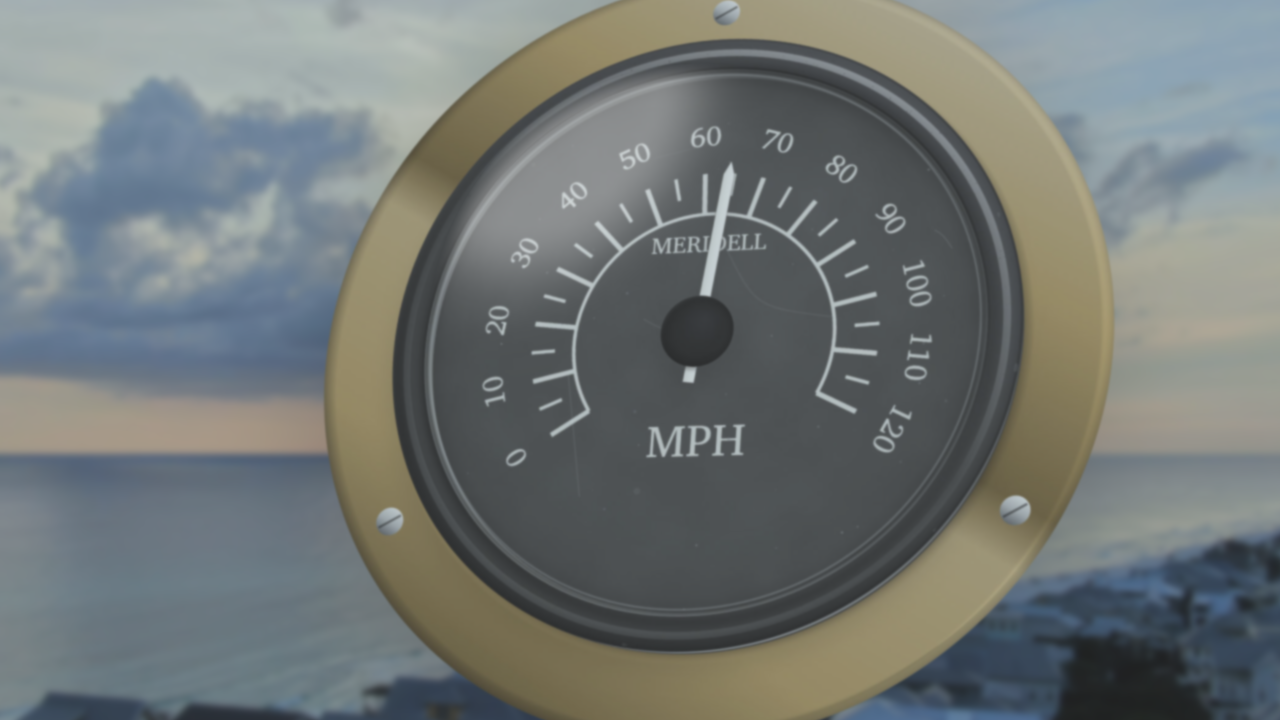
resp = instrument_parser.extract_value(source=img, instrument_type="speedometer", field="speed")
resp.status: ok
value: 65 mph
